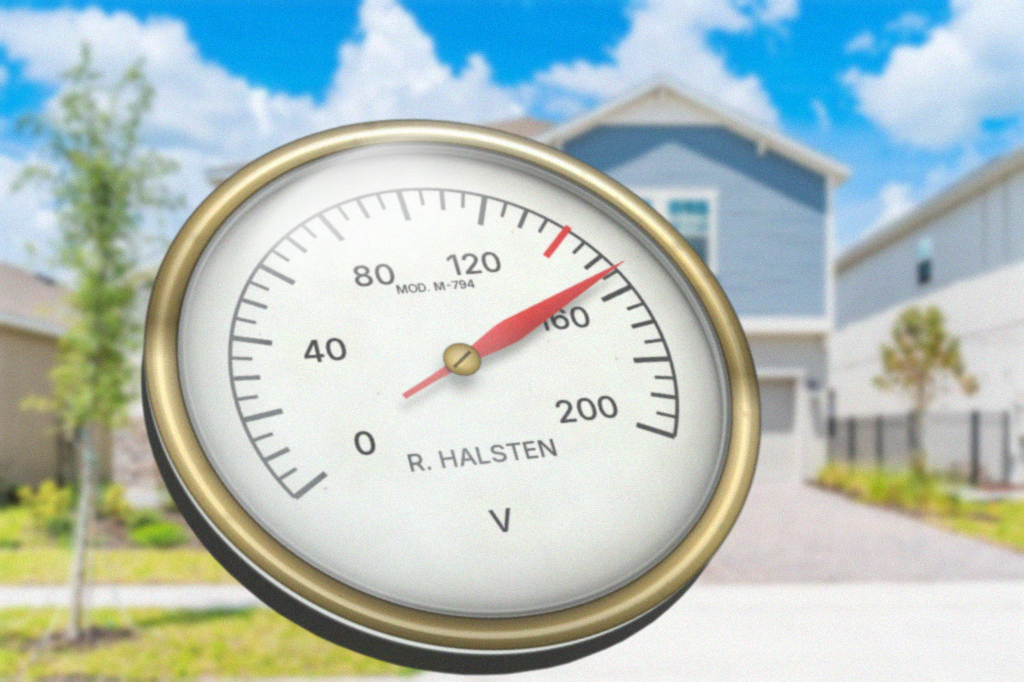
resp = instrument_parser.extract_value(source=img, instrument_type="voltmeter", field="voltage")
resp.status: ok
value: 155 V
